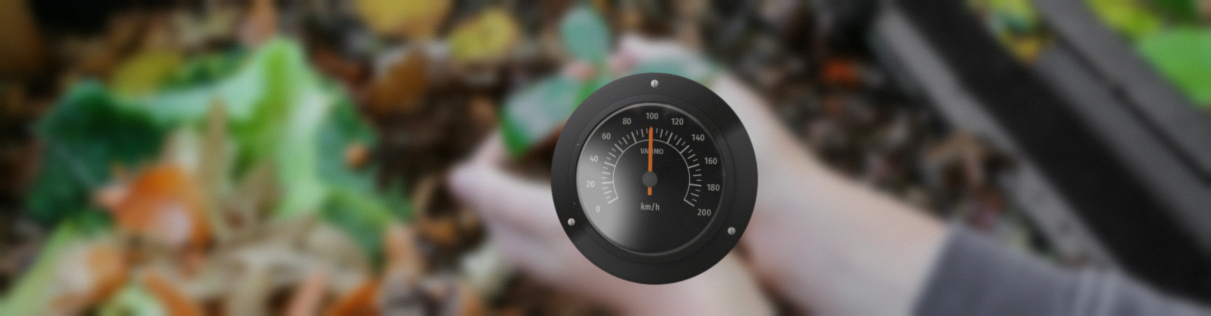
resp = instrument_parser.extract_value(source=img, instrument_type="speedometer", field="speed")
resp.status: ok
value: 100 km/h
